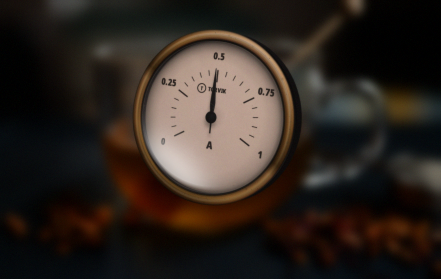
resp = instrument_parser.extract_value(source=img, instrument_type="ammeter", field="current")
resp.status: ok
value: 0.5 A
